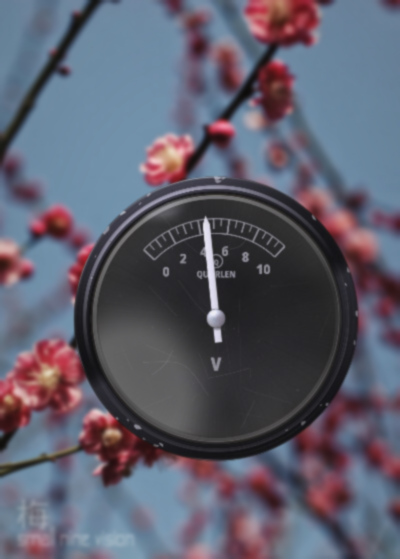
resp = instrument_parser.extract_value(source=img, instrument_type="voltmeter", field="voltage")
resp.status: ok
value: 4.5 V
